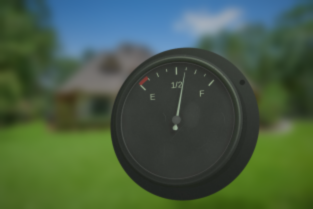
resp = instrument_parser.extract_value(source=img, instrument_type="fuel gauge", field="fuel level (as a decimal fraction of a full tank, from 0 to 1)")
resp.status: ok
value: 0.625
